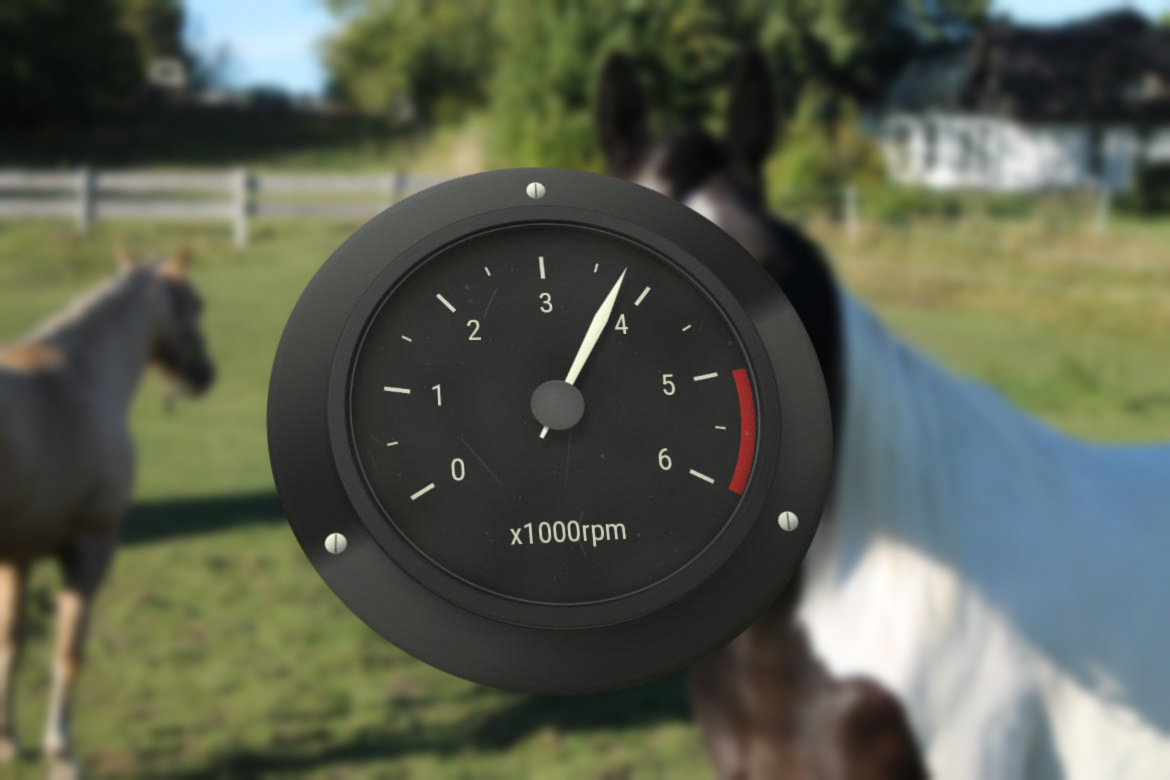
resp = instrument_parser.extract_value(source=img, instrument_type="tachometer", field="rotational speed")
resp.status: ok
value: 3750 rpm
